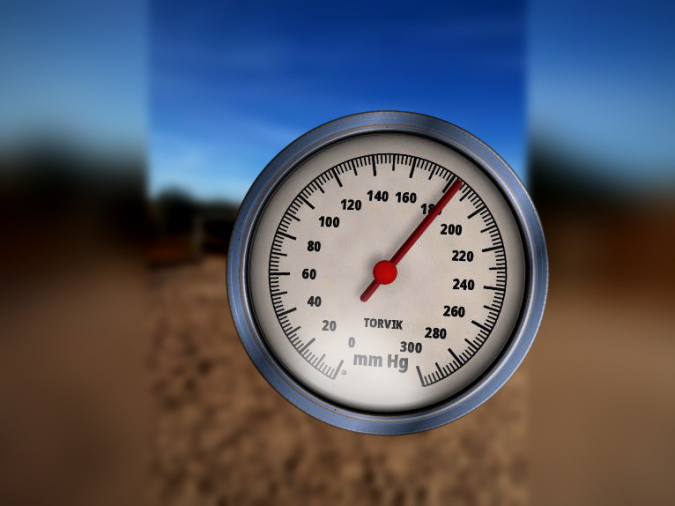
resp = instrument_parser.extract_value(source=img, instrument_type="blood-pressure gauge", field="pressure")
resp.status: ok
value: 184 mmHg
